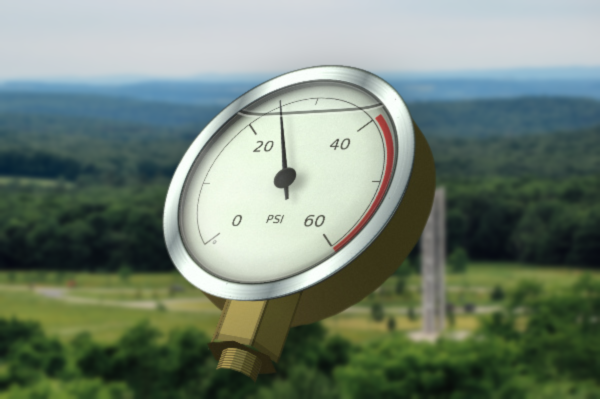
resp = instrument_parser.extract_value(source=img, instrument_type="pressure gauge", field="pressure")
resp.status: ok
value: 25 psi
